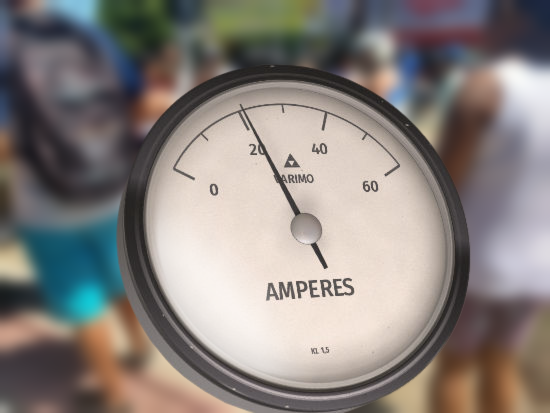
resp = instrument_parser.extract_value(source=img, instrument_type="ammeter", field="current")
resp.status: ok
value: 20 A
